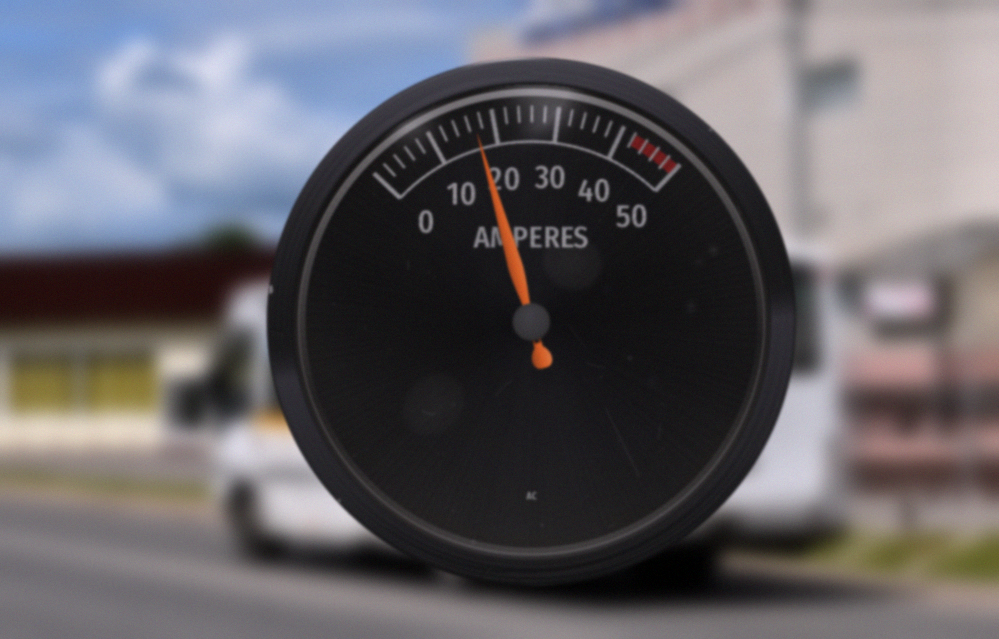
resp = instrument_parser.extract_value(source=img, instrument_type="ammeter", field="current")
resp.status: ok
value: 17 A
